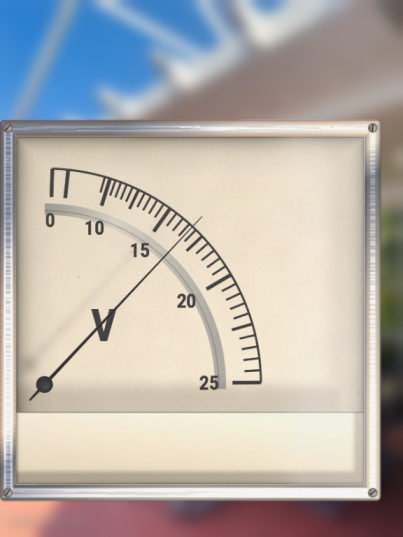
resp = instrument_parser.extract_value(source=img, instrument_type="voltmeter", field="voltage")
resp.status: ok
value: 16.75 V
